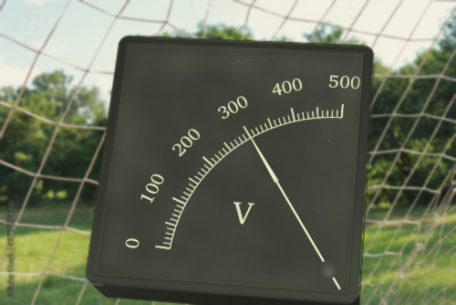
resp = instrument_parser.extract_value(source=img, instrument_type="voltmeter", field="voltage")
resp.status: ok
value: 300 V
